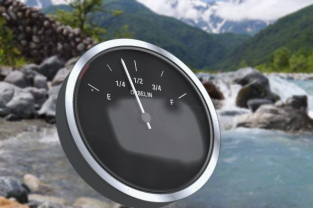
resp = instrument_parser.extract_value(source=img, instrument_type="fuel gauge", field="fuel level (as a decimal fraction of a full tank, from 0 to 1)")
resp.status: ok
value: 0.375
